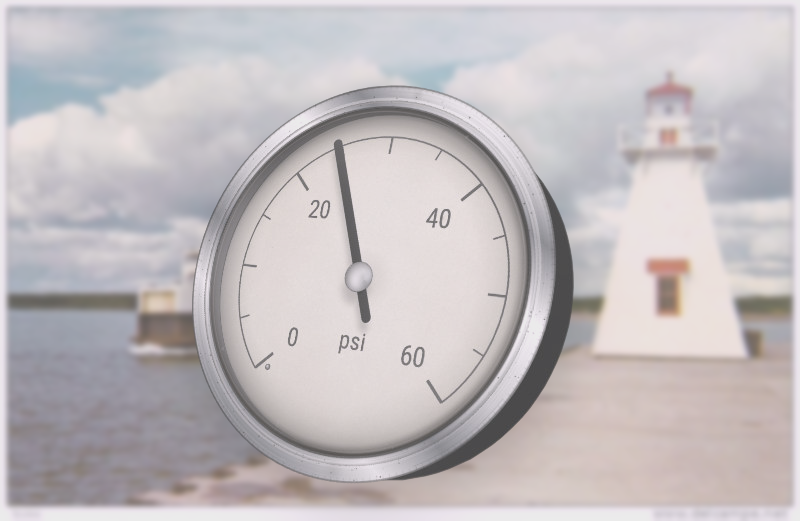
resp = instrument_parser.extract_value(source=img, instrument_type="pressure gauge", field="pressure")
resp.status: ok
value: 25 psi
